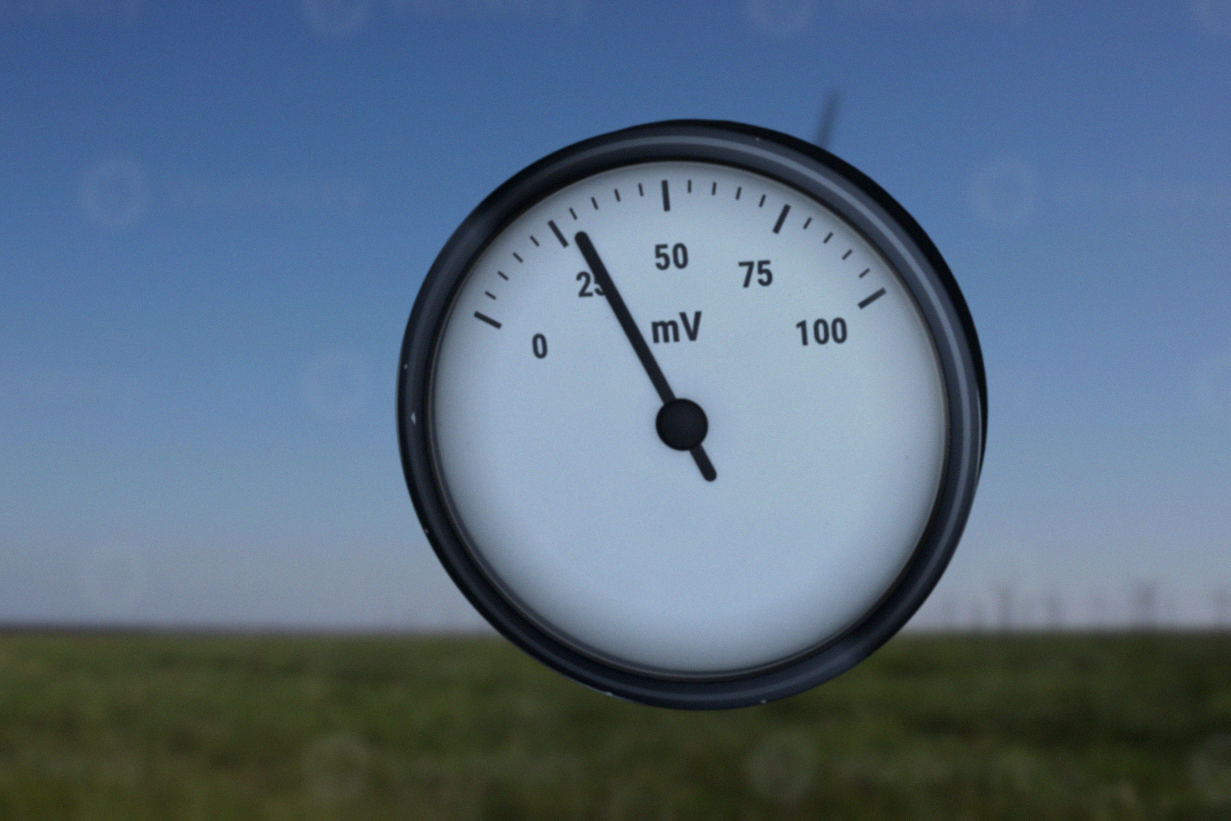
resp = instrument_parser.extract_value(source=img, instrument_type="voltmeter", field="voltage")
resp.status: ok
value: 30 mV
